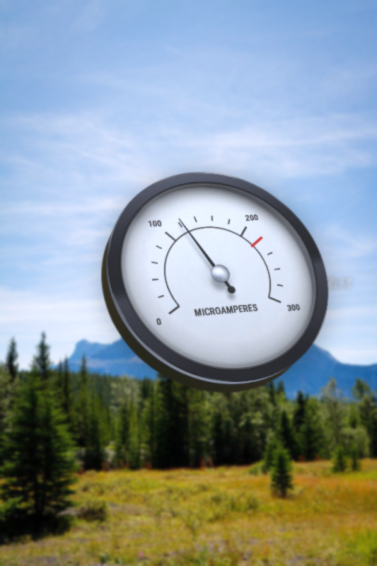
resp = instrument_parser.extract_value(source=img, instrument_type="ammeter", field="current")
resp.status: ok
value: 120 µA
